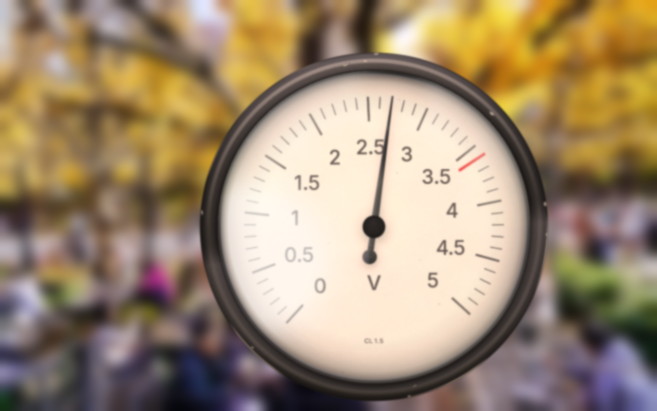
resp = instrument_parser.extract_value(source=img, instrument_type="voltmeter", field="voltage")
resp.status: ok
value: 2.7 V
